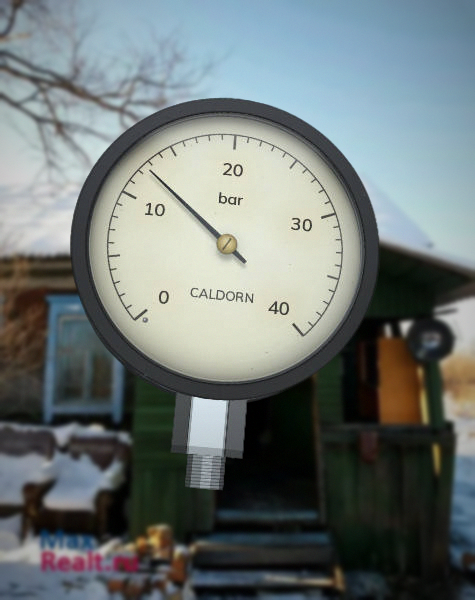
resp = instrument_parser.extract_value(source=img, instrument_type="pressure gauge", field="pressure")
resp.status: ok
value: 12.5 bar
